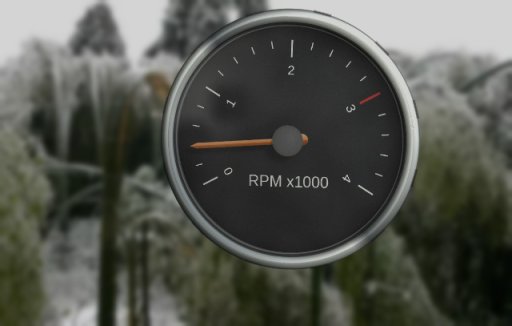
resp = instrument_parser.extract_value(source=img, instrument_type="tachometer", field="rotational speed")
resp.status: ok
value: 400 rpm
